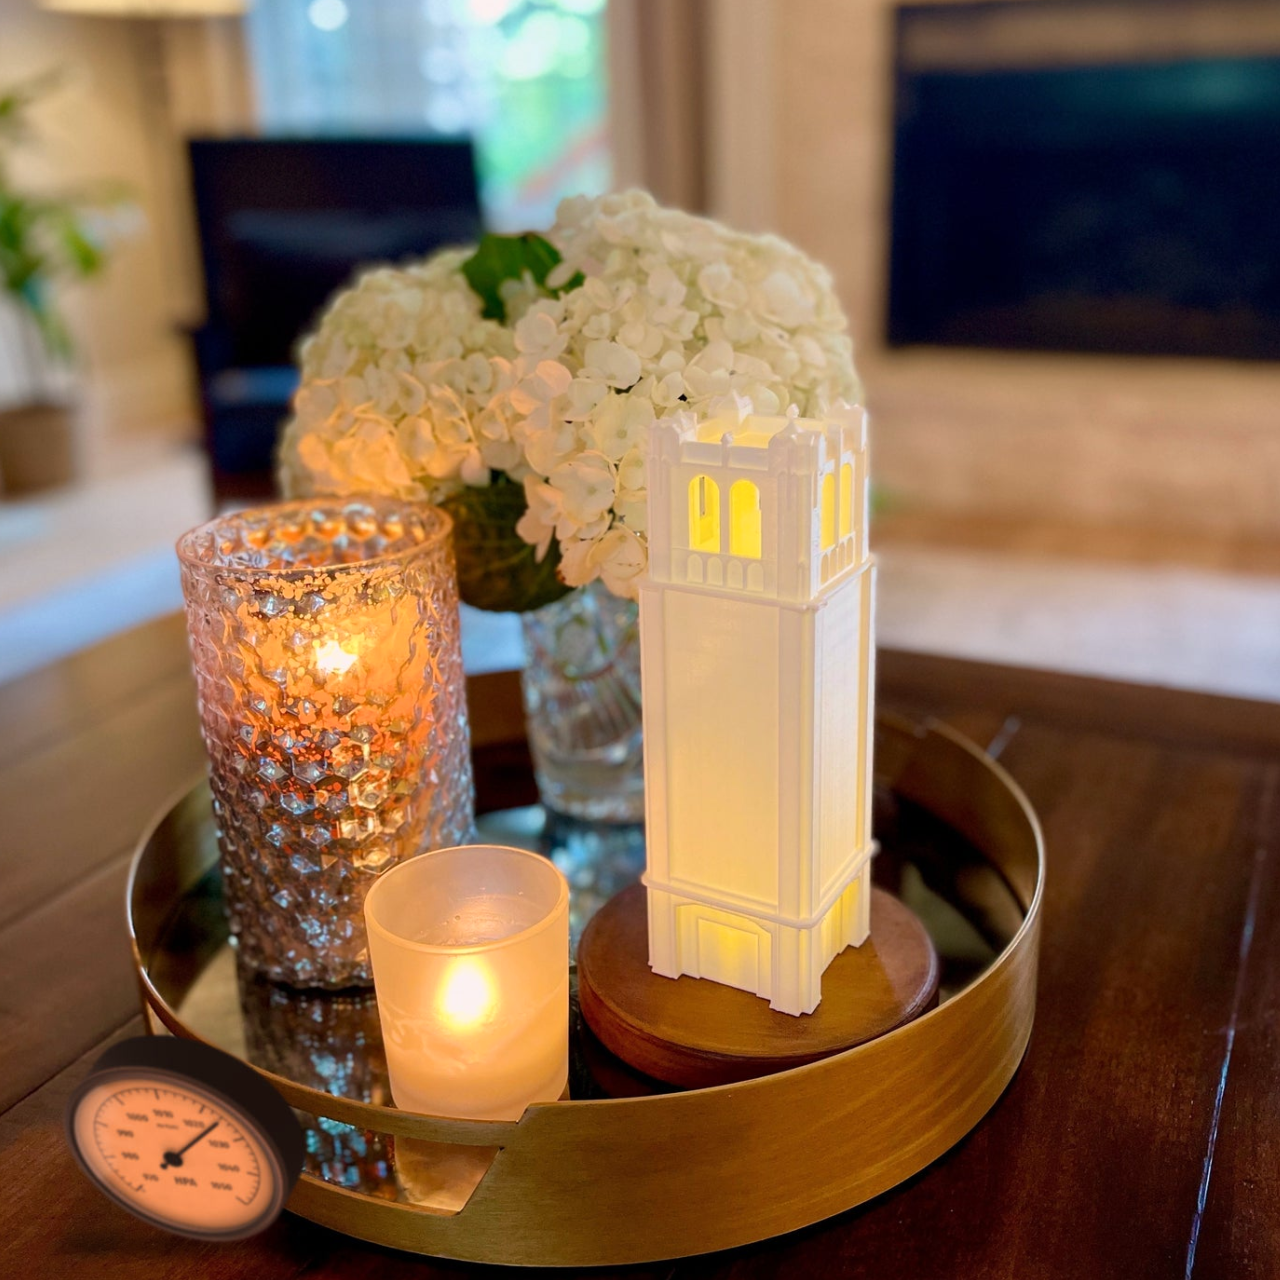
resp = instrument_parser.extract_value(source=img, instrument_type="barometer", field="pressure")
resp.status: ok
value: 1024 hPa
